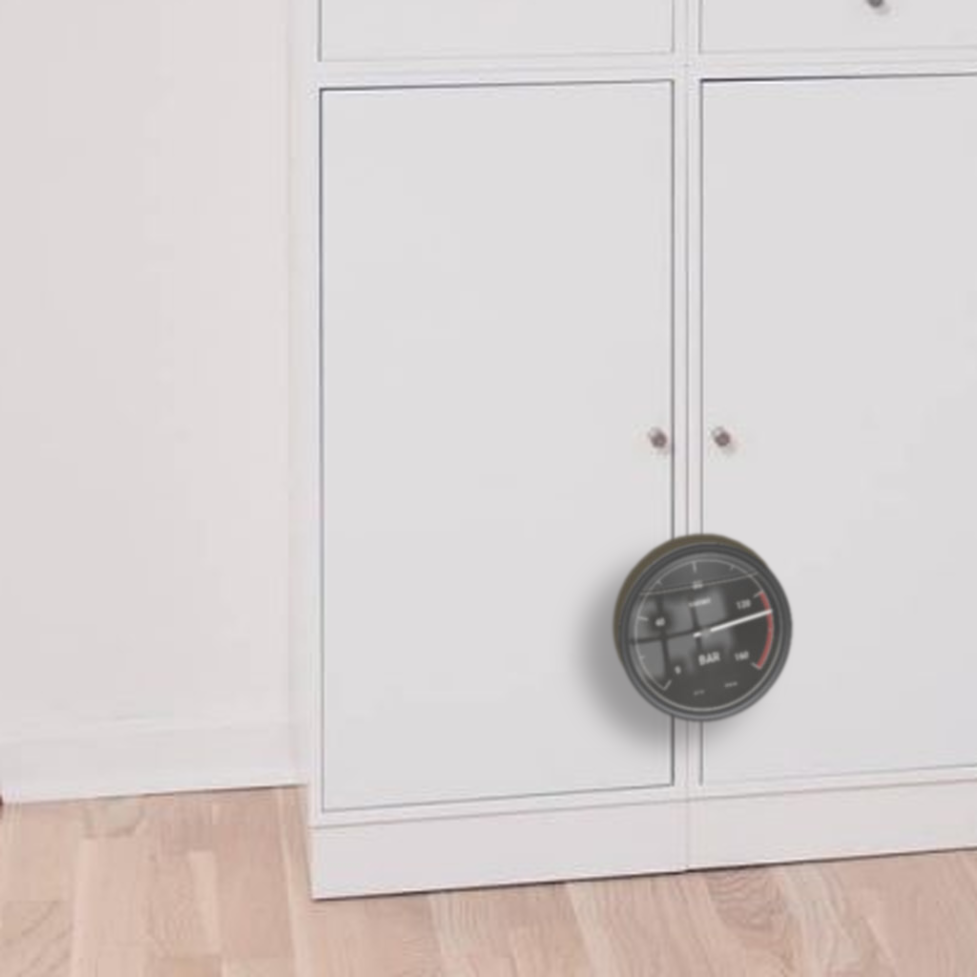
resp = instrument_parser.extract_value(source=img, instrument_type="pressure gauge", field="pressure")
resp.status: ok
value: 130 bar
